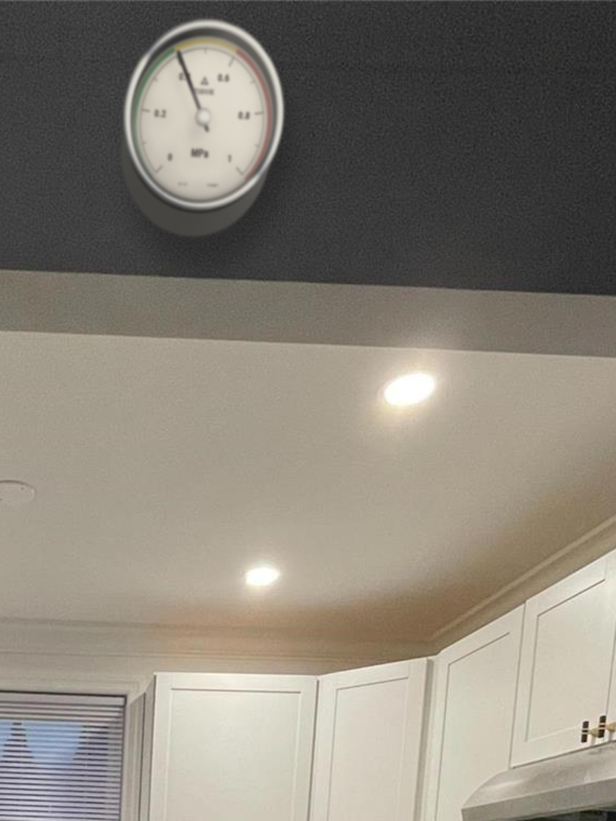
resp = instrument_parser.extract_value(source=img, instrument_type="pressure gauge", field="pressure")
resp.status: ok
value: 0.4 MPa
